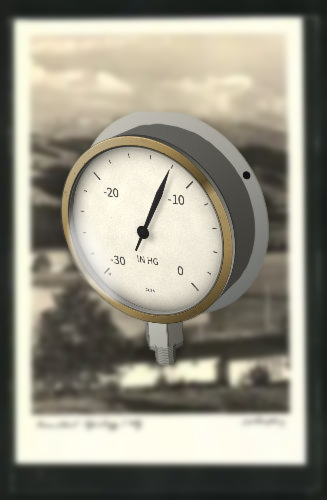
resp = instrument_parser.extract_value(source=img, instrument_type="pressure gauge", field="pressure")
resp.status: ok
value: -12 inHg
